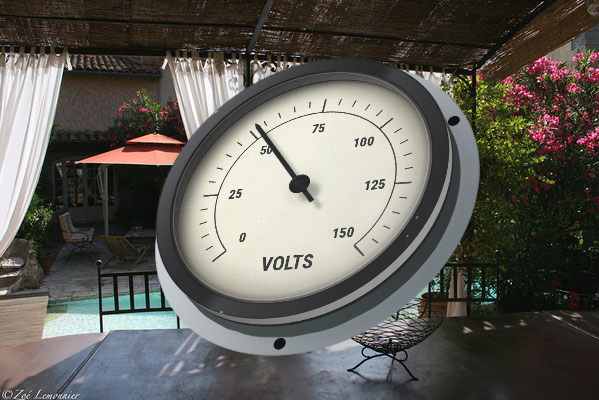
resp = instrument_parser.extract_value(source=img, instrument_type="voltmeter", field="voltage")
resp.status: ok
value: 52.5 V
